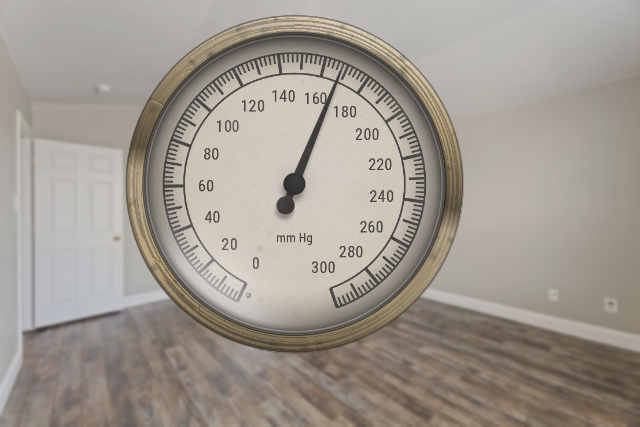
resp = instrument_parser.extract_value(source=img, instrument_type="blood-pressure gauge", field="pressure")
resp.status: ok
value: 168 mmHg
